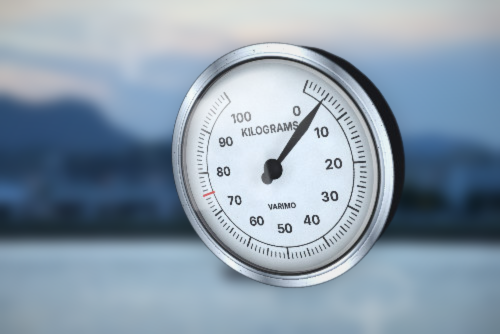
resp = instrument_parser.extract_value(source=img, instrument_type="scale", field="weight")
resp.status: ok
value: 5 kg
